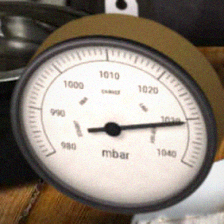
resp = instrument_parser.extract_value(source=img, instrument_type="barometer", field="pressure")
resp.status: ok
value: 1030 mbar
